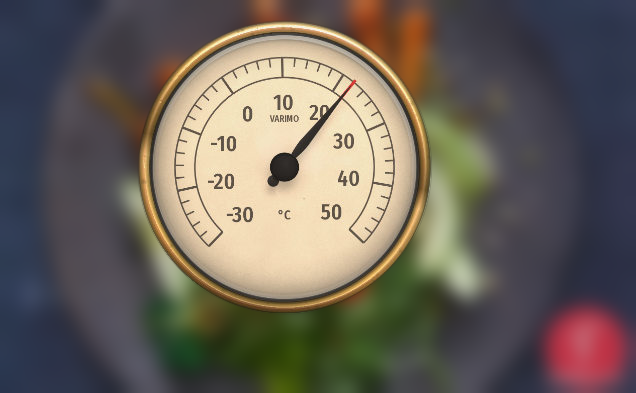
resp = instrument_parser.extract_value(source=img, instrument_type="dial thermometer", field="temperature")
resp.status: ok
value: 22 °C
